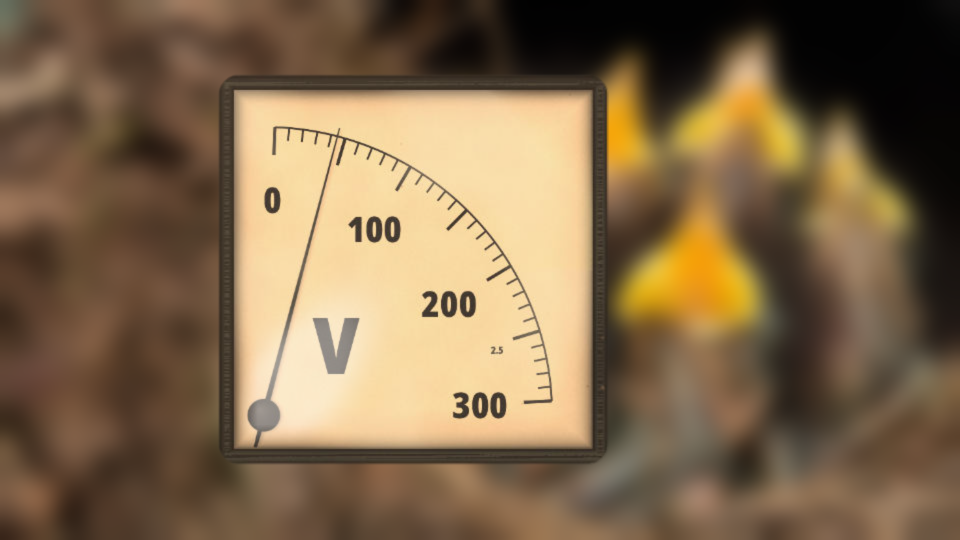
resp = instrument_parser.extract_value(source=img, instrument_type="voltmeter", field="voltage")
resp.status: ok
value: 45 V
